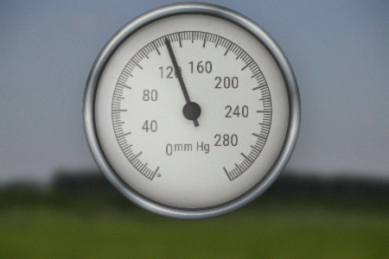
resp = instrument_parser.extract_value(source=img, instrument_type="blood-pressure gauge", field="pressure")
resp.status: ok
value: 130 mmHg
